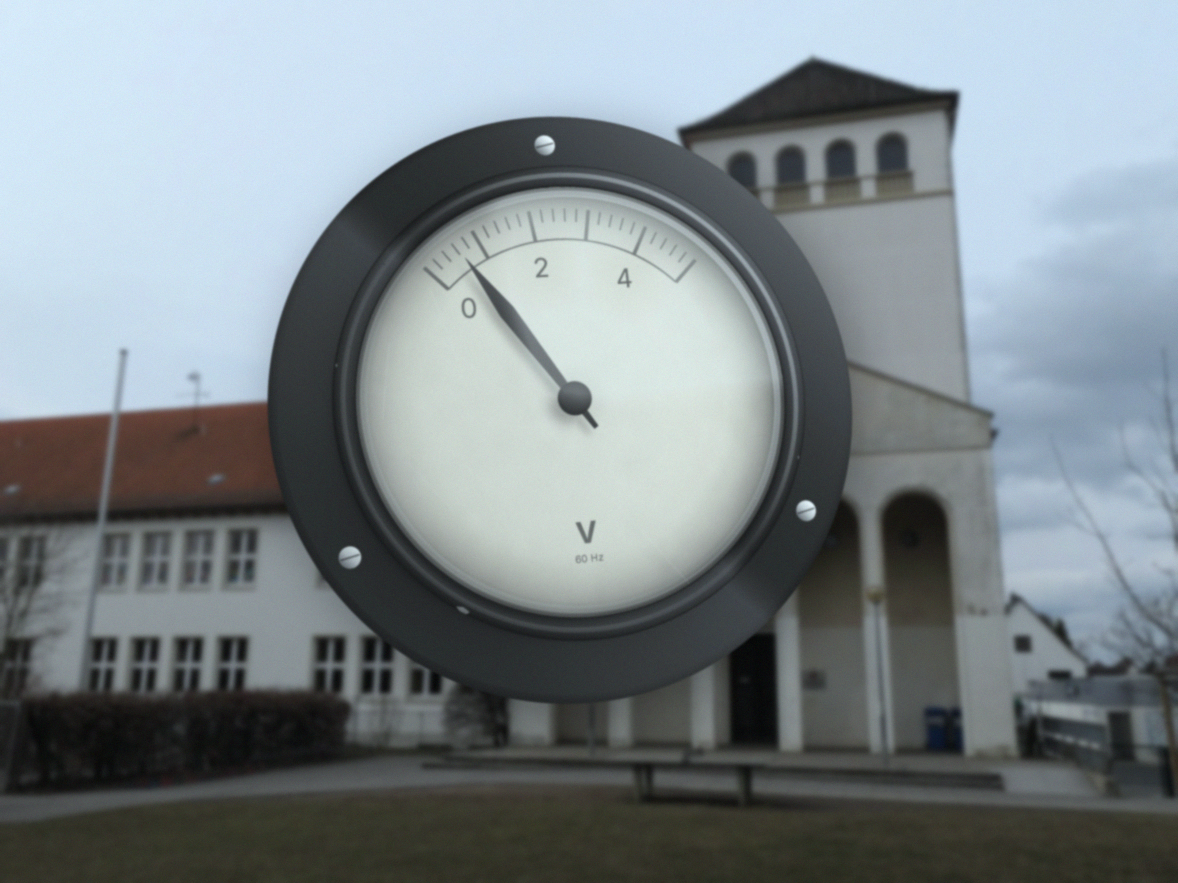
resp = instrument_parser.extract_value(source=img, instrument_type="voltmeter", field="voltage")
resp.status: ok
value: 0.6 V
